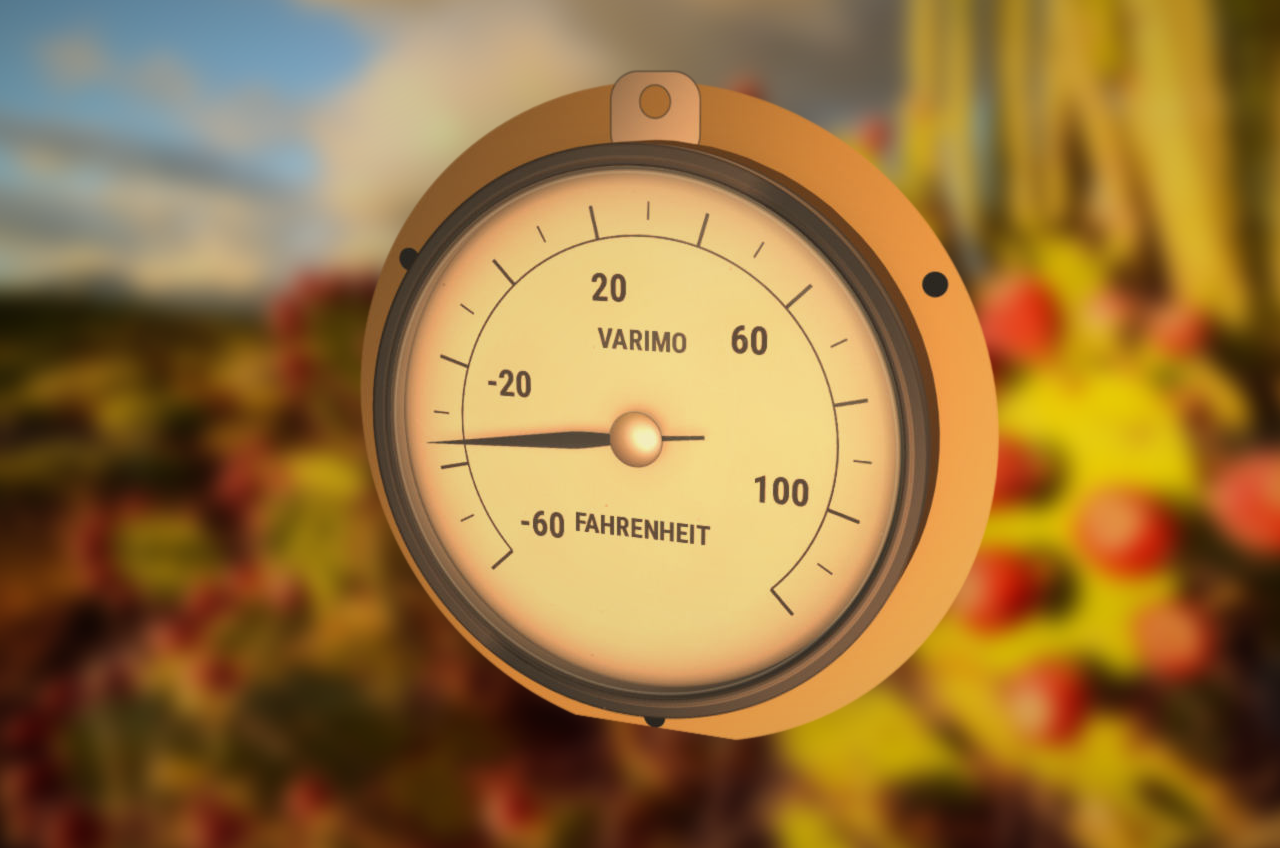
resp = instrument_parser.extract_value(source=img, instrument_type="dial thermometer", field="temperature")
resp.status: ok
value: -35 °F
